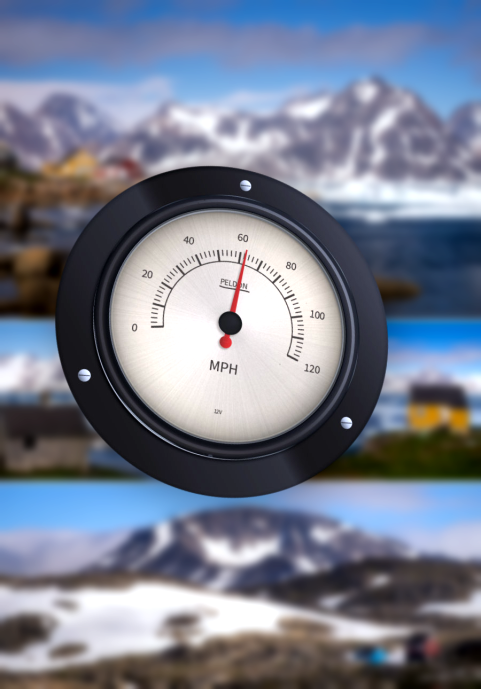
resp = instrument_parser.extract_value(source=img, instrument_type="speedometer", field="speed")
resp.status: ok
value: 62 mph
